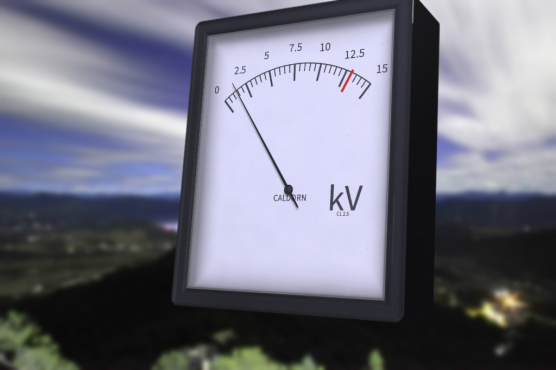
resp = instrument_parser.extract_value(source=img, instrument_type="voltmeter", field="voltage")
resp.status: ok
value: 1.5 kV
